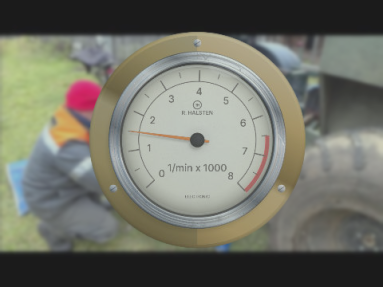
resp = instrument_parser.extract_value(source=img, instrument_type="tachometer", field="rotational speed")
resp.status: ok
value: 1500 rpm
